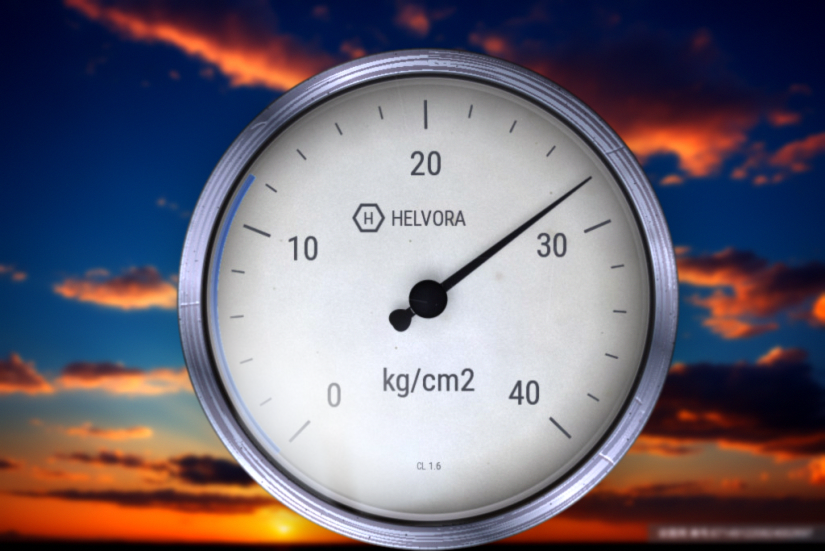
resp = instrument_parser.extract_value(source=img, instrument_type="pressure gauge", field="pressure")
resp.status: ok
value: 28 kg/cm²
